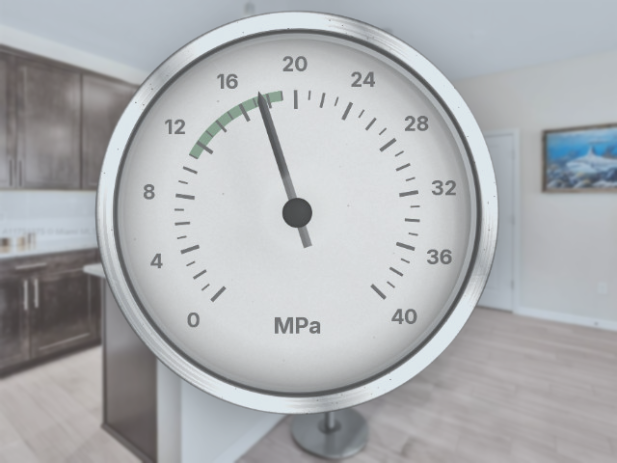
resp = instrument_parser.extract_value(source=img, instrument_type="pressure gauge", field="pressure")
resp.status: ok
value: 17.5 MPa
